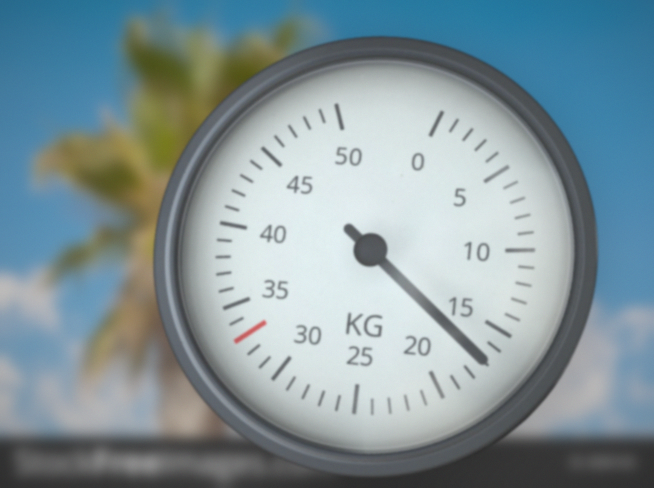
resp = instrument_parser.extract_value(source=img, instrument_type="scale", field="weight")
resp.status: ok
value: 17 kg
